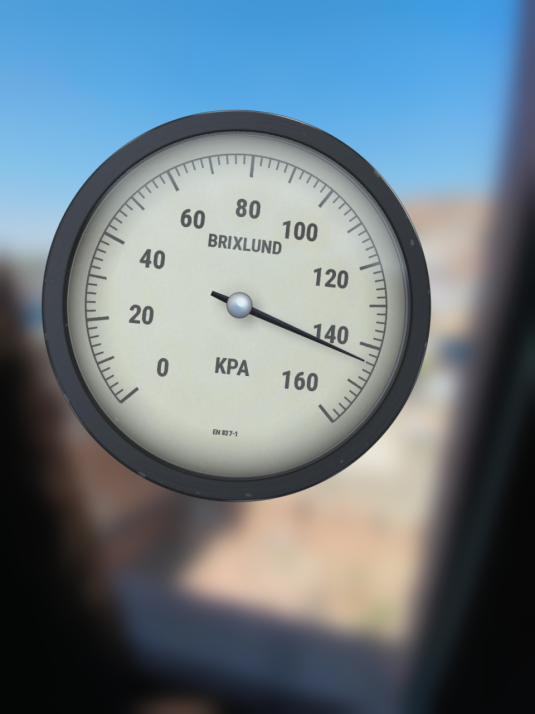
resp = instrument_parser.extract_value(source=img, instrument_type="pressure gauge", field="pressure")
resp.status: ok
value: 144 kPa
